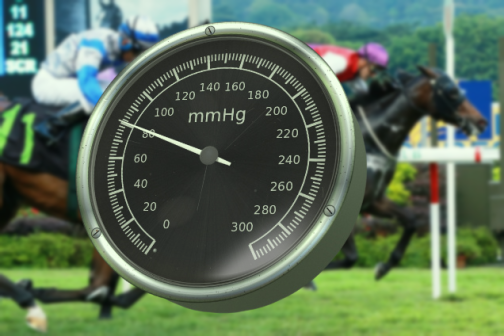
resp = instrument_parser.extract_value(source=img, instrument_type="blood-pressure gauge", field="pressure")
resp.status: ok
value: 80 mmHg
